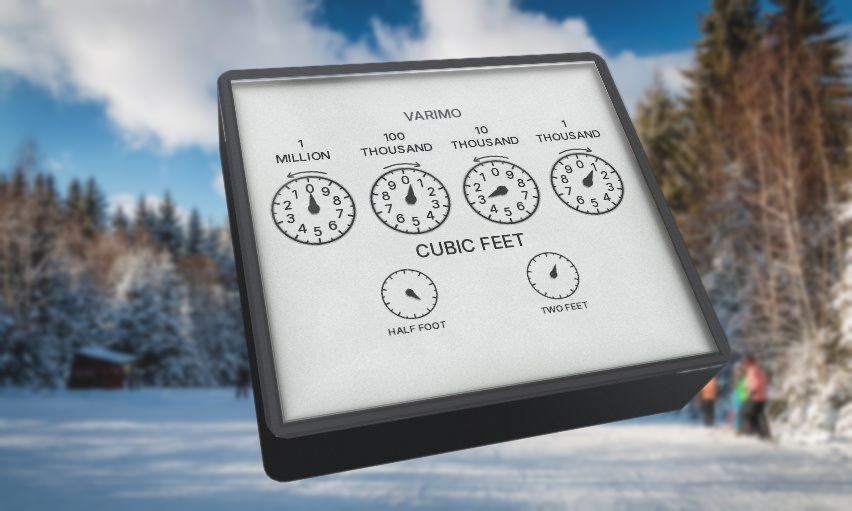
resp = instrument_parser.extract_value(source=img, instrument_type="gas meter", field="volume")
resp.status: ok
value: 3100 ft³
